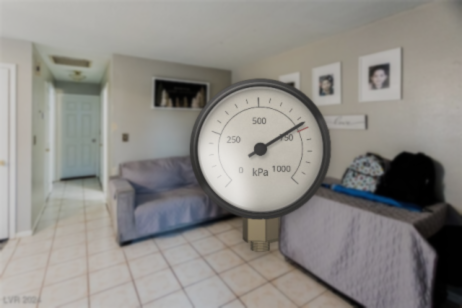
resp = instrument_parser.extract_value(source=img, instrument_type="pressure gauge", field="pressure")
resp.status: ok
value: 725 kPa
